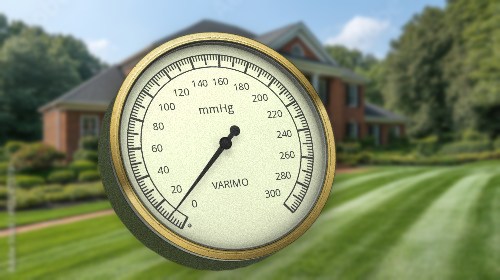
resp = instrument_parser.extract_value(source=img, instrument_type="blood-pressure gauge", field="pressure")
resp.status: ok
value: 10 mmHg
